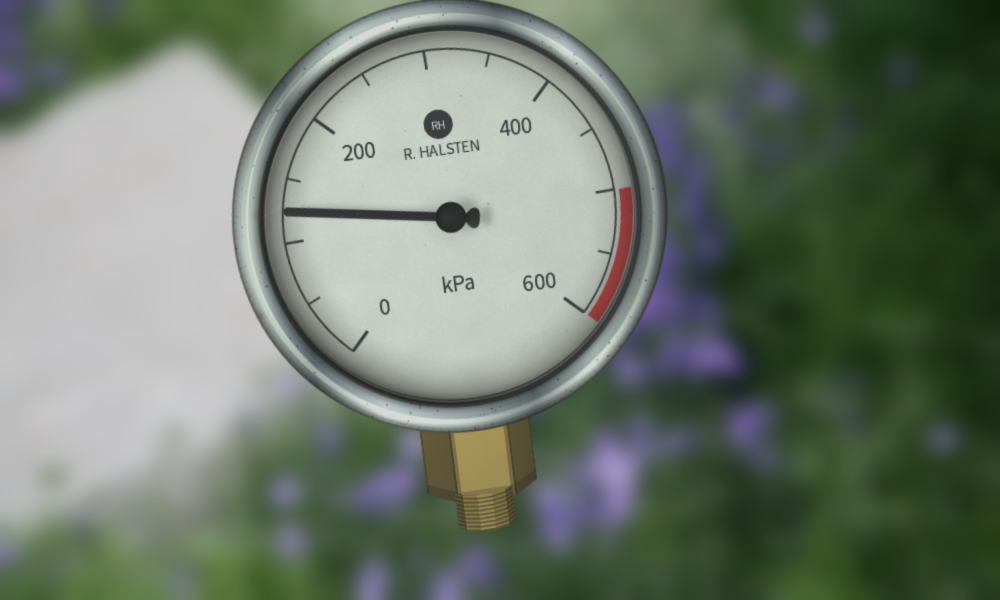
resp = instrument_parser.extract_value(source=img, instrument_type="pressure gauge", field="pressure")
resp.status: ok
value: 125 kPa
